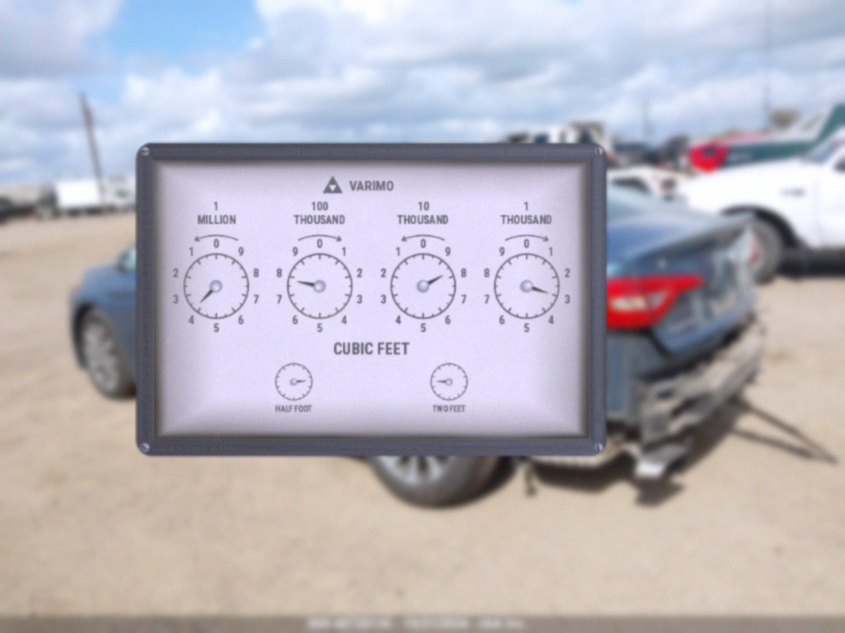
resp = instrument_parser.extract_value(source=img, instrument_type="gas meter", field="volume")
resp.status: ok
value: 378300 ft³
